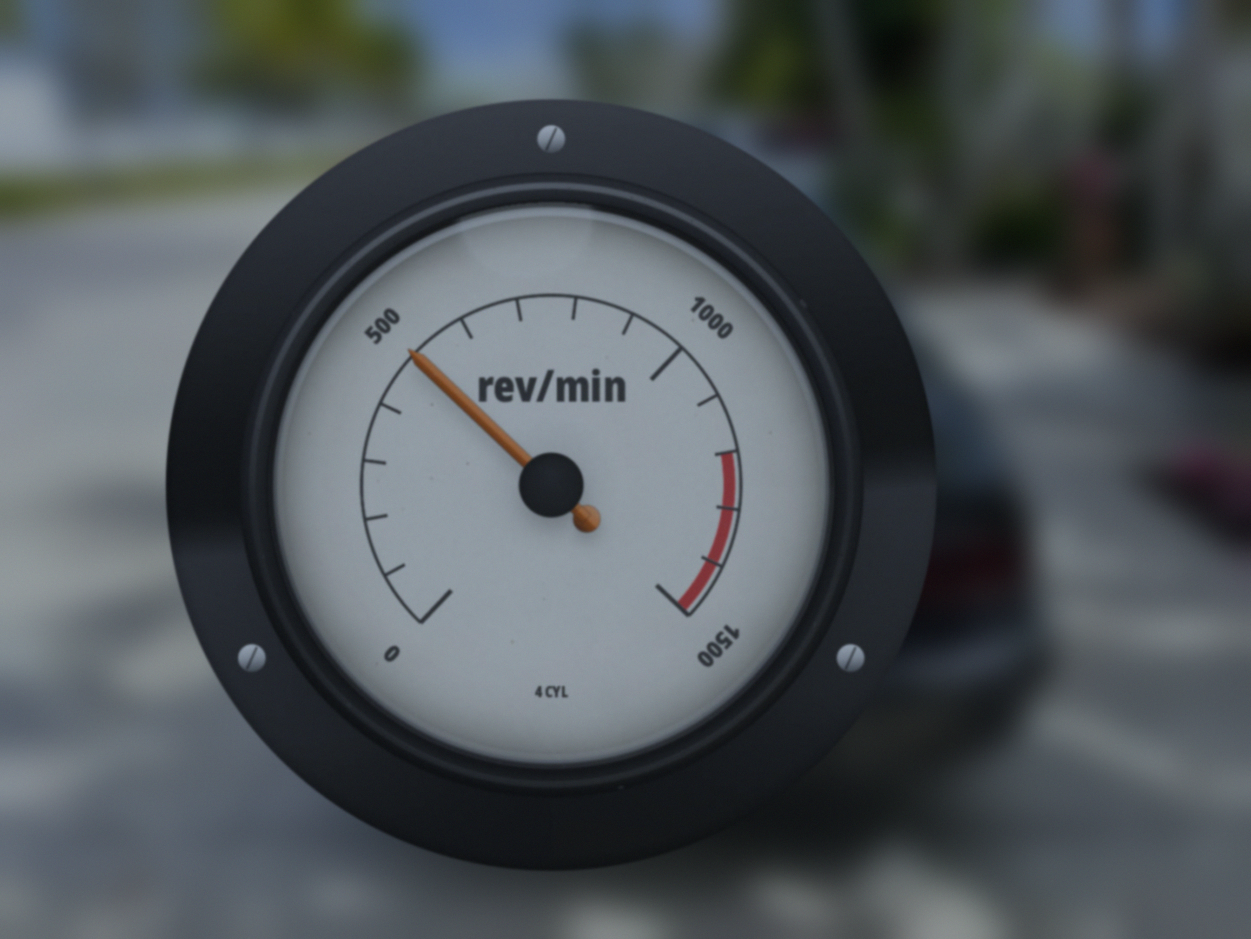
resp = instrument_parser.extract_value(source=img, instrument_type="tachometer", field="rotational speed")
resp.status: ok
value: 500 rpm
